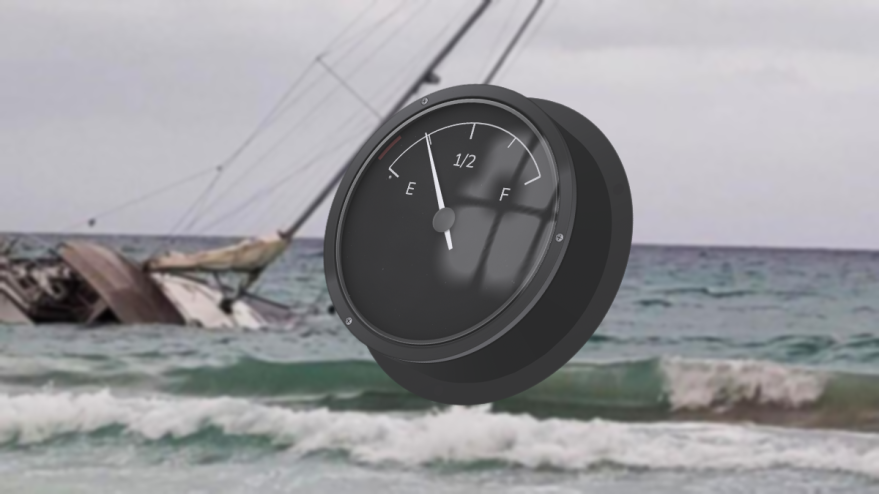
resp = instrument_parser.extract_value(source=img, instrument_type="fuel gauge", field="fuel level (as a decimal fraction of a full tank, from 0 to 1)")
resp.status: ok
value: 0.25
